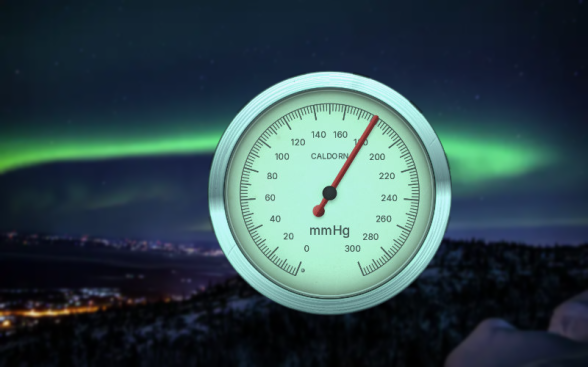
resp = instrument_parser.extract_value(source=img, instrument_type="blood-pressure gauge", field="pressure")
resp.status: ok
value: 180 mmHg
